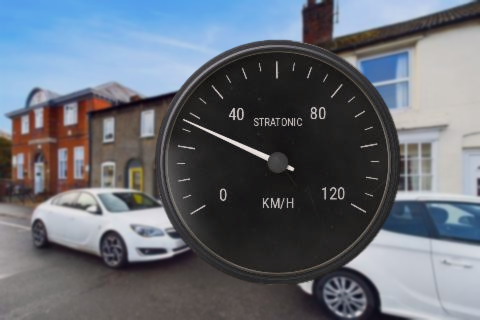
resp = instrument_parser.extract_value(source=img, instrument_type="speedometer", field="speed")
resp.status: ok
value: 27.5 km/h
